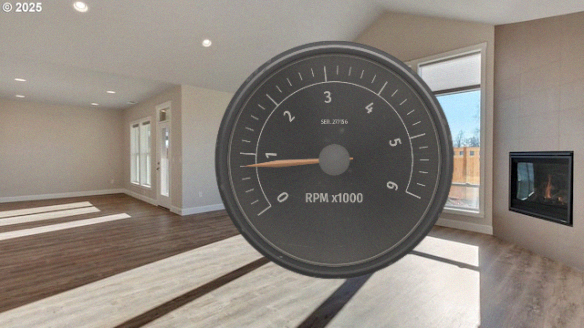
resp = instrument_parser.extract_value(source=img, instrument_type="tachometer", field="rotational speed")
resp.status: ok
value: 800 rpm
